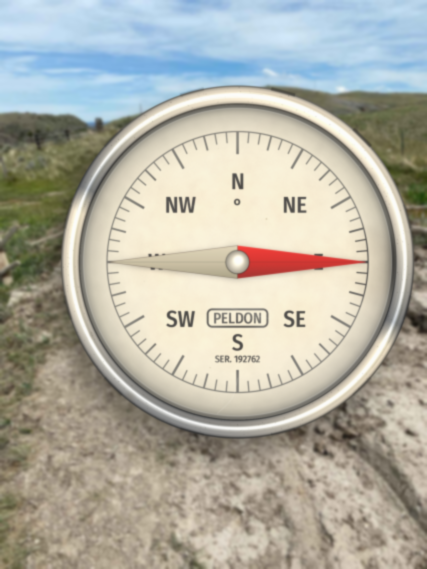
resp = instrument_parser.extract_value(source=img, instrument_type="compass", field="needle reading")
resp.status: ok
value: 90 °
